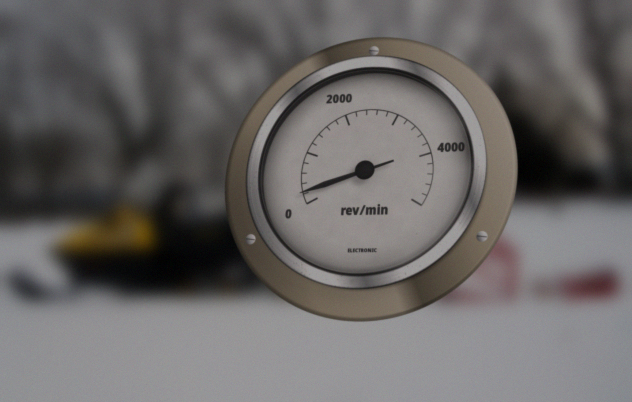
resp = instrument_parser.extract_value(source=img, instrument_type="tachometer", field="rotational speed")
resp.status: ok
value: 200 rpm
